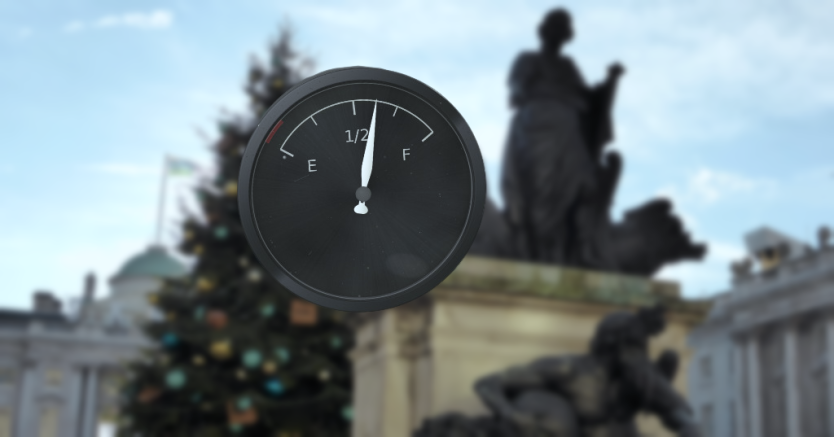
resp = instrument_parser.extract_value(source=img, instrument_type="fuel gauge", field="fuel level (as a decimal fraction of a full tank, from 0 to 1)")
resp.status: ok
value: 0.625
